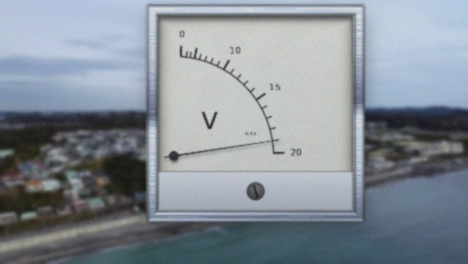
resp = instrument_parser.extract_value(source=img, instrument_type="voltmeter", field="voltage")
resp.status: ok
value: 19 V
